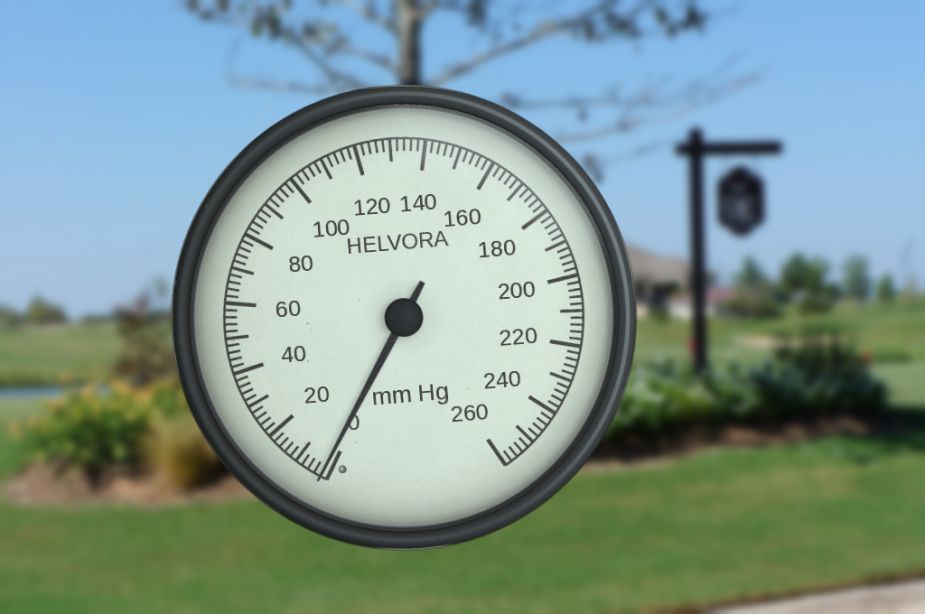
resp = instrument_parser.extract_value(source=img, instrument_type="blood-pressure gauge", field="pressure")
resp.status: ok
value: 2 mmHg
